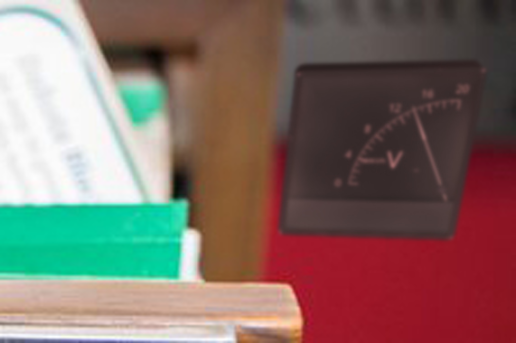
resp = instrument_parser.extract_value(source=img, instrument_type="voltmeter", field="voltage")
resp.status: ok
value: 14 V
